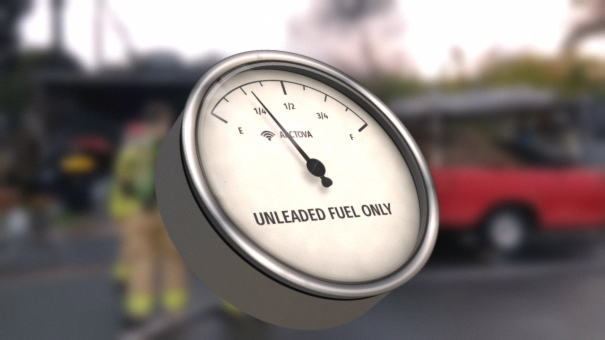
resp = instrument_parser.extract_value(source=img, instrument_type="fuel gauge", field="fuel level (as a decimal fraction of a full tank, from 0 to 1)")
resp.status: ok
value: 0.25
